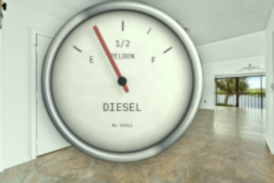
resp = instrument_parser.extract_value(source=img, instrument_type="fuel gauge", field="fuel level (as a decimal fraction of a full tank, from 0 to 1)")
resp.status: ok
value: 0.25
